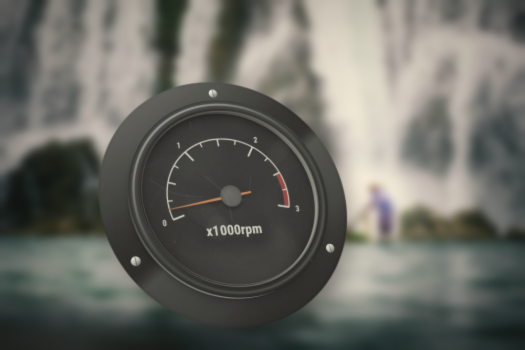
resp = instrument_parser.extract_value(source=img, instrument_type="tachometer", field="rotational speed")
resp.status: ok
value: 125 rpm
